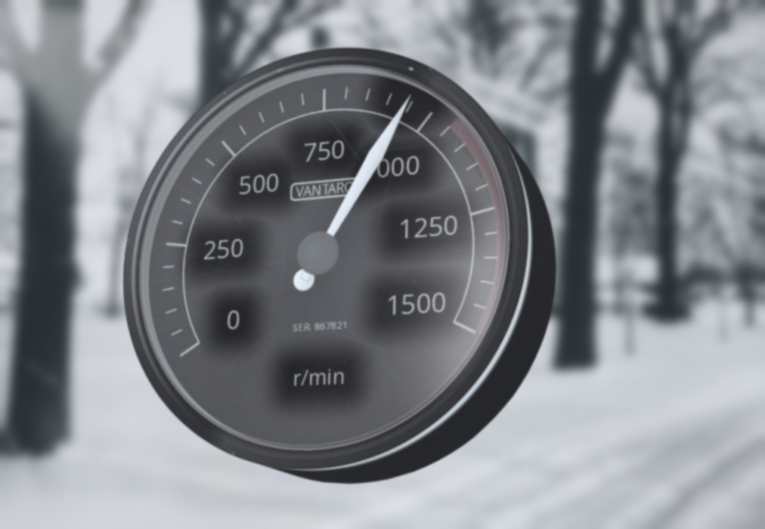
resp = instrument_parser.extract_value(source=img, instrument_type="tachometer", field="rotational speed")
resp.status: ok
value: 950 rpm
